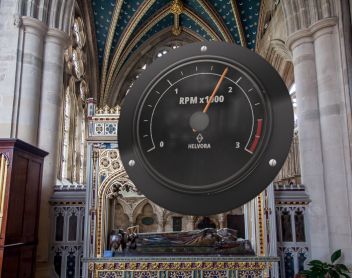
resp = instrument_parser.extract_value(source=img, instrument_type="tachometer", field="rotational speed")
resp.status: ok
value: 1800 rpm
